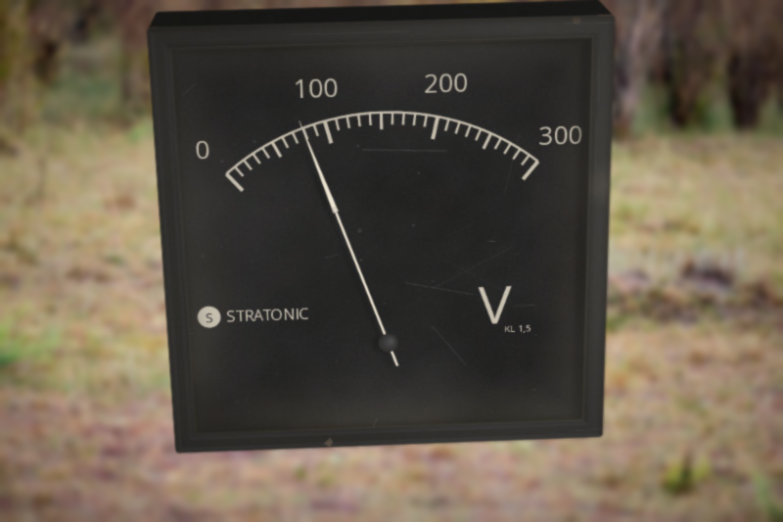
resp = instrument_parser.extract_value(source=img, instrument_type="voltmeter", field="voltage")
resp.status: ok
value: 80 V
